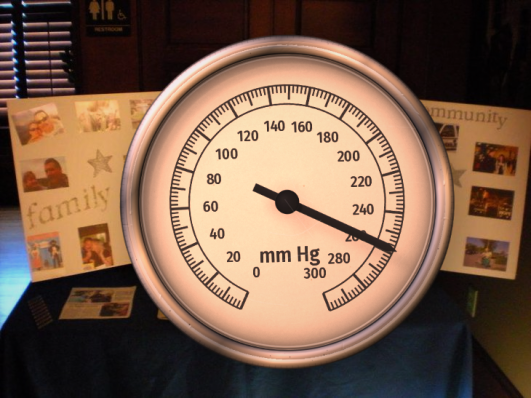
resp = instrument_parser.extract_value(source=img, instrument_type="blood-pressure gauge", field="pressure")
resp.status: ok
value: 258 mmHg
